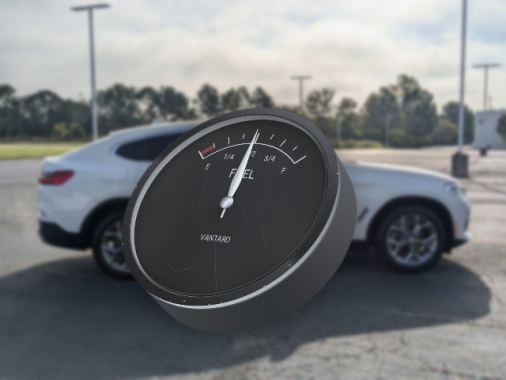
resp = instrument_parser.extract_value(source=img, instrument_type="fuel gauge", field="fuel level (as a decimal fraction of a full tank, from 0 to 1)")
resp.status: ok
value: 0.5
